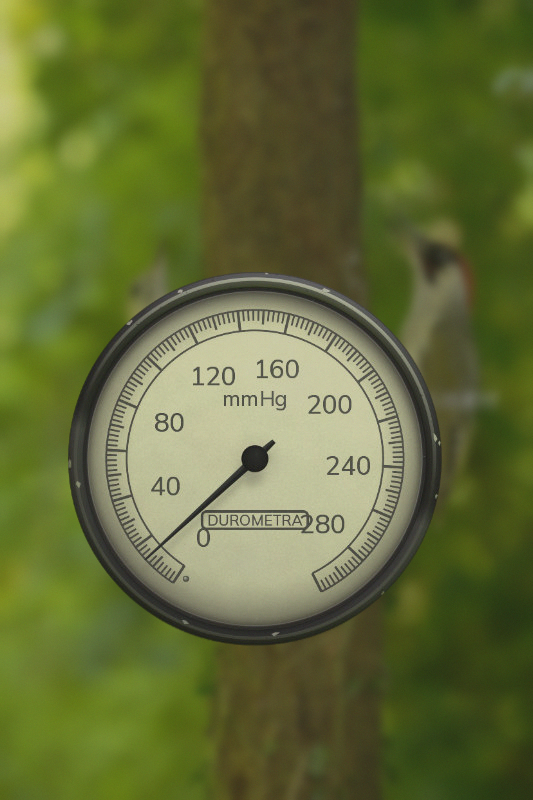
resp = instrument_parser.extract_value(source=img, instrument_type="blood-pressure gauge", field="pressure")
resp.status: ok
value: 14 mmHg
